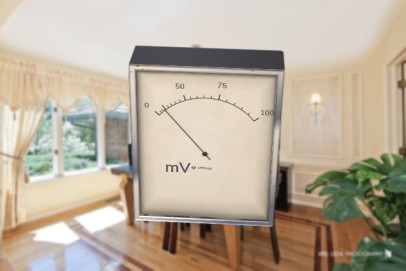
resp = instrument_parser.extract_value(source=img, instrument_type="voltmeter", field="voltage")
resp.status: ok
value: 25 mV
